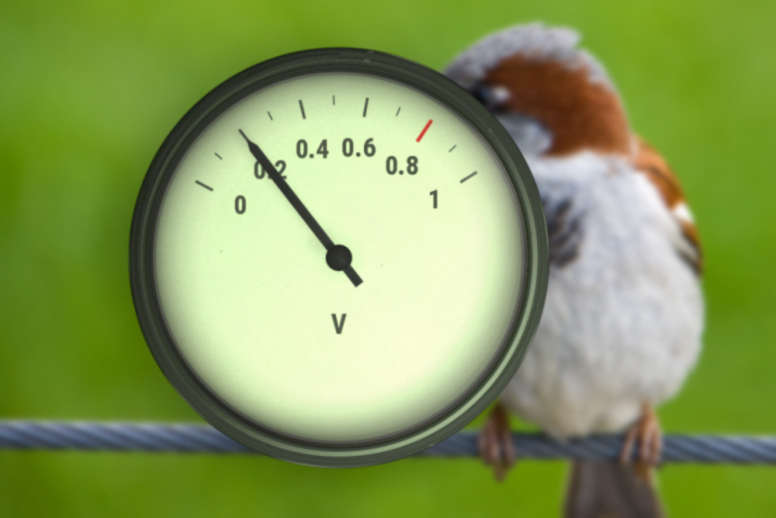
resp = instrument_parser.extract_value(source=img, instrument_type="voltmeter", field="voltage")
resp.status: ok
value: 0.2 V
